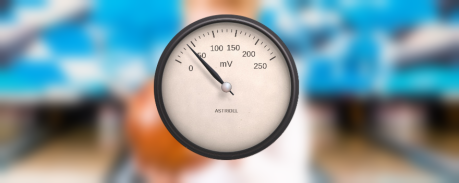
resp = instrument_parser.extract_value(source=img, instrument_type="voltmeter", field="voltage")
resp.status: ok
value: 40 mV
